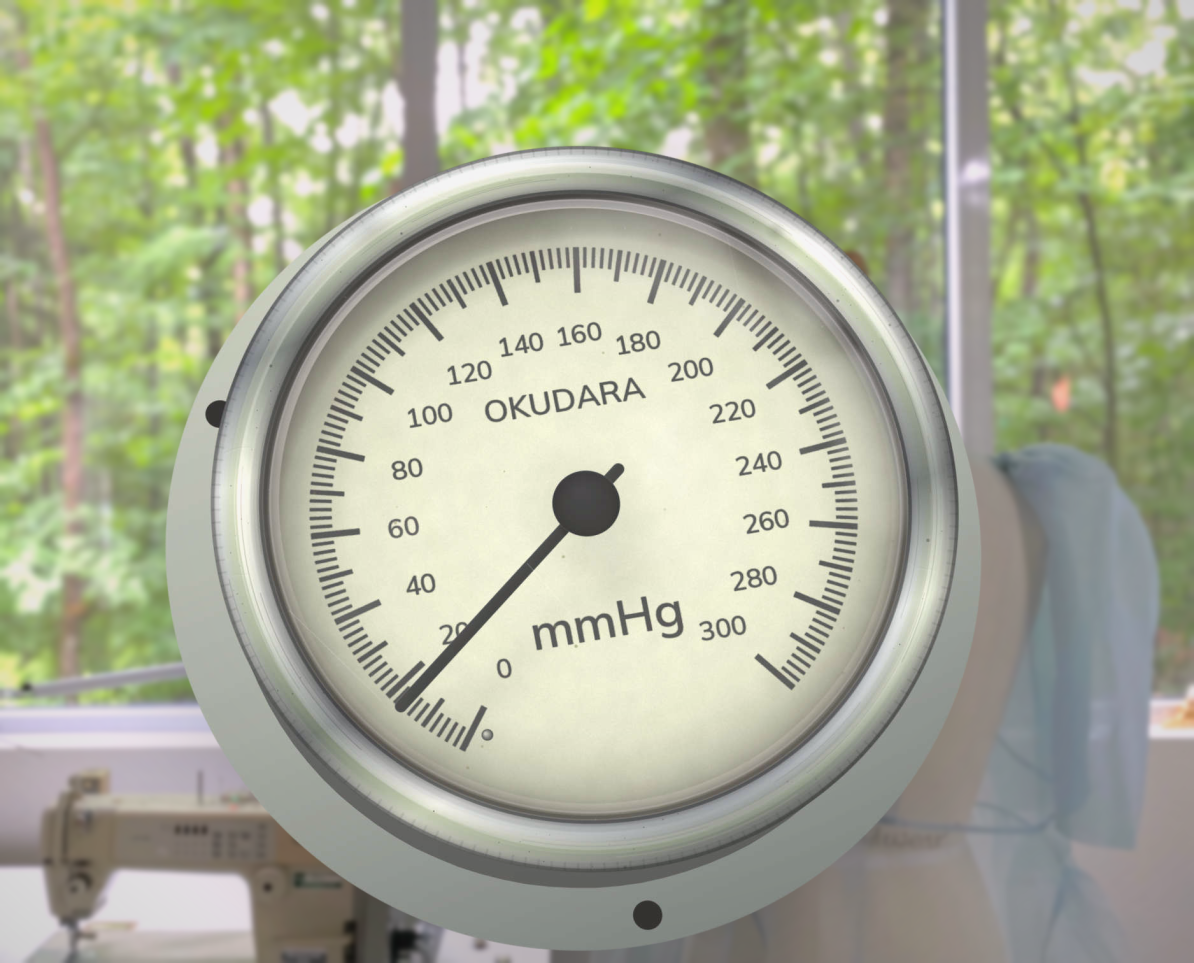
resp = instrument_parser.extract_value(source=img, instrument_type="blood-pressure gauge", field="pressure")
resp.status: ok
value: 16 mmHg
